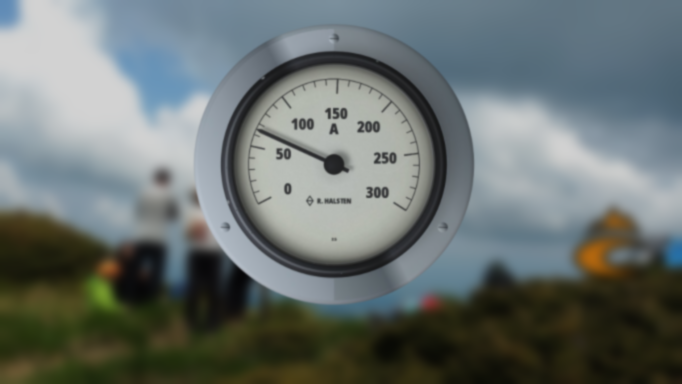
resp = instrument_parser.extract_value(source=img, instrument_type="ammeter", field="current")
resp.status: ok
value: 65 A
